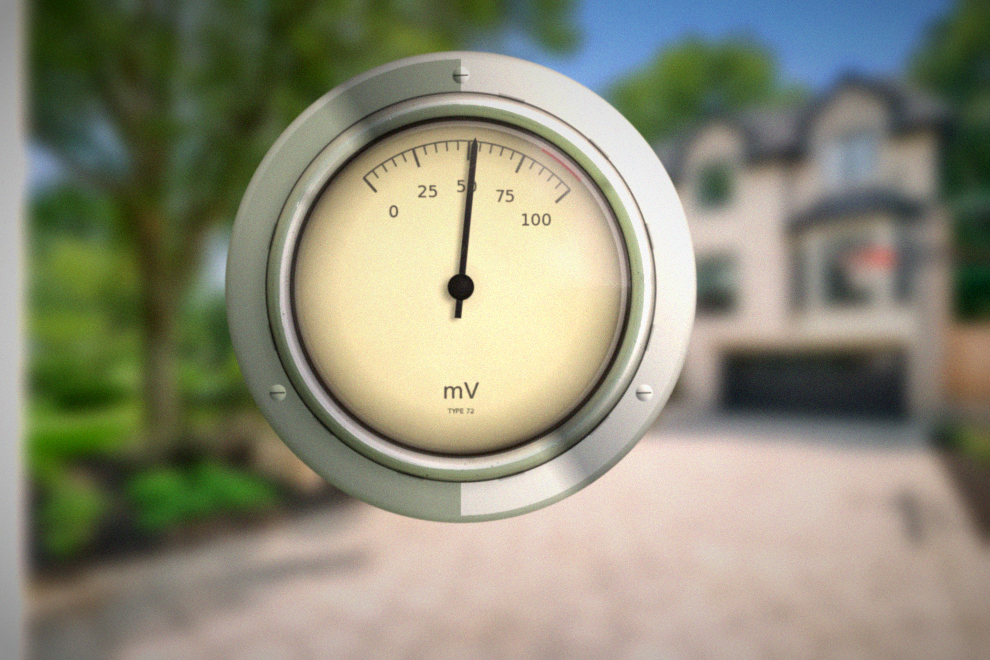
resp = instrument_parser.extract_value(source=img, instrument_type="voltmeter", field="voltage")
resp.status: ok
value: 52.5 mV
